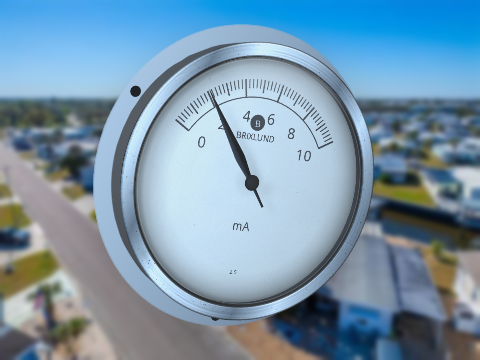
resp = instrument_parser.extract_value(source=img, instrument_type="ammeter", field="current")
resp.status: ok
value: 2 mA
